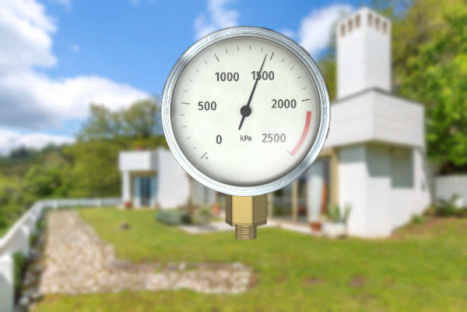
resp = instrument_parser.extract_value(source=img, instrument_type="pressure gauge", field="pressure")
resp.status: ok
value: 1450 kPa
